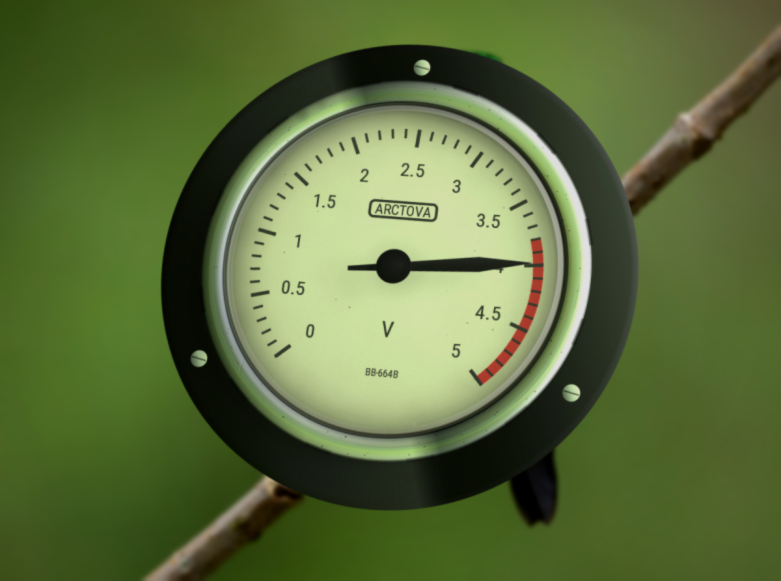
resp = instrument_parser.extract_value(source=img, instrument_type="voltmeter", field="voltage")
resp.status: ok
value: 4 V
